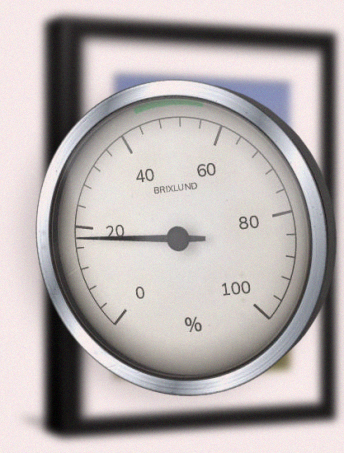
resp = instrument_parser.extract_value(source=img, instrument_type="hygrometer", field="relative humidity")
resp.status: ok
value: 18 %
